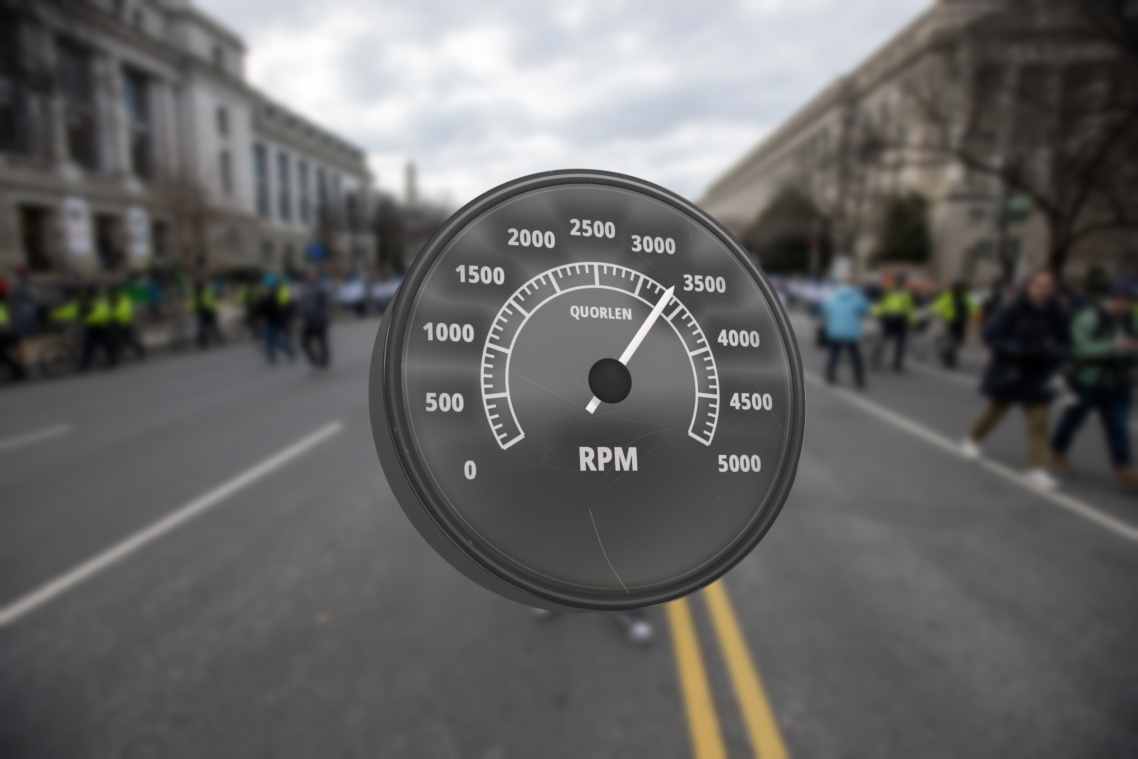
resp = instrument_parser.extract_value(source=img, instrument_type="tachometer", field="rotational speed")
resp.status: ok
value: 3300 rpm
